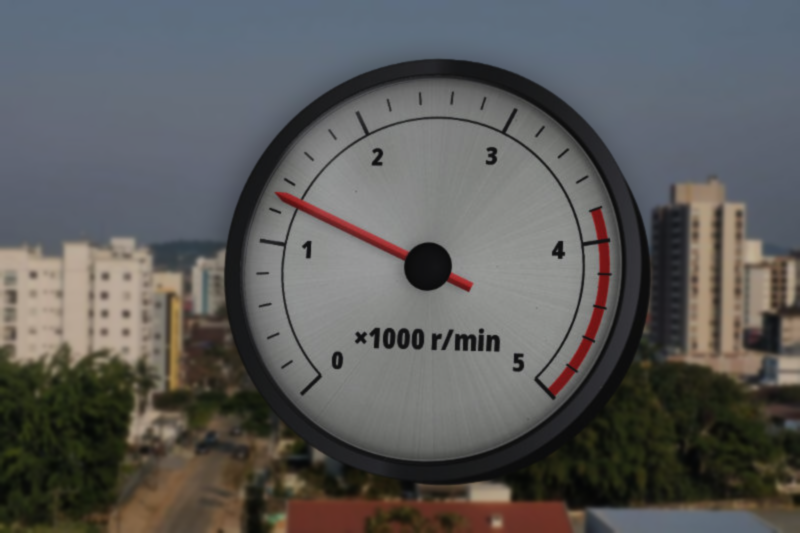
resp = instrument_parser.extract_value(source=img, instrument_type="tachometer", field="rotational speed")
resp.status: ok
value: 1300 rpm
